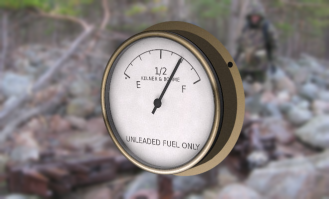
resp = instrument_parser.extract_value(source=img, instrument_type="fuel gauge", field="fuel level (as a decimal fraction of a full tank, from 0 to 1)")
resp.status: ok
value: 0.75
